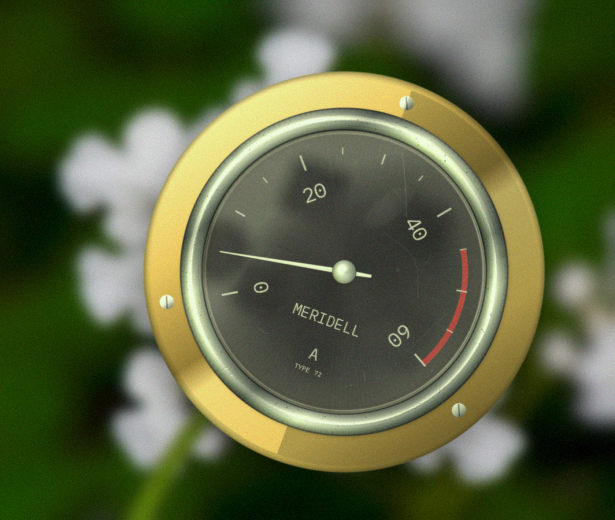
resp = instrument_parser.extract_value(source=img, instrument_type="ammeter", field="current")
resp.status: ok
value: 5 A
